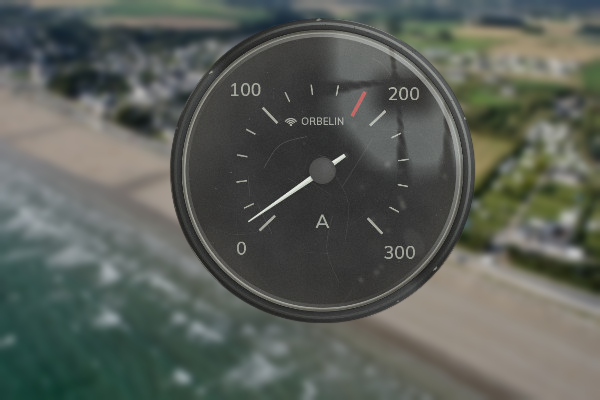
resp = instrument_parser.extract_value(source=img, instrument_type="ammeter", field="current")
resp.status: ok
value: 10 A
